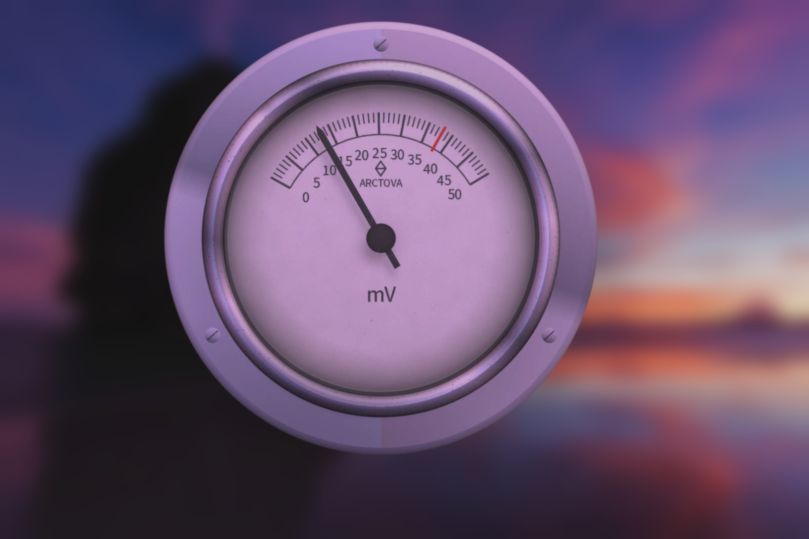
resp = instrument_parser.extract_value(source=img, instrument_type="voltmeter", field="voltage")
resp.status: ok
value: 13 mV
